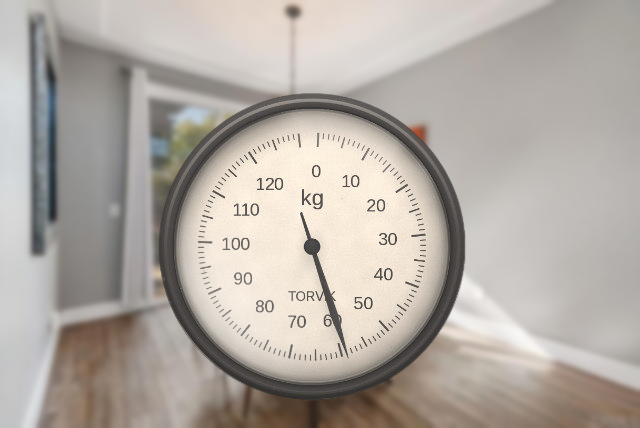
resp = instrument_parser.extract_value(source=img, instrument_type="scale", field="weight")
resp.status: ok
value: 59 kg
